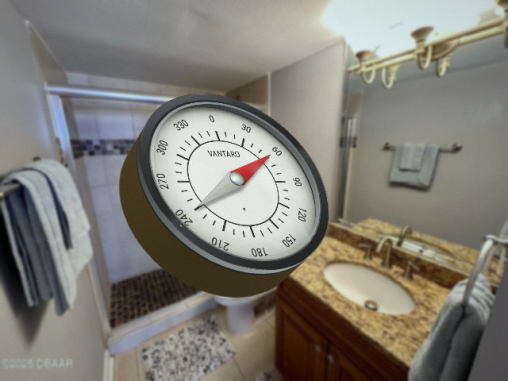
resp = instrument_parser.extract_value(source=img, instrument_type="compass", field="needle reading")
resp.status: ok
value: 60 °
